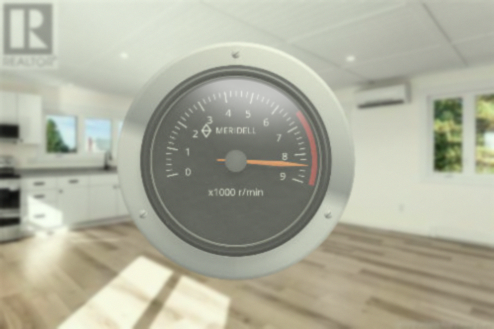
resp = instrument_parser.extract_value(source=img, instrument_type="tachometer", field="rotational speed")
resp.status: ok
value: 8400 rpm
